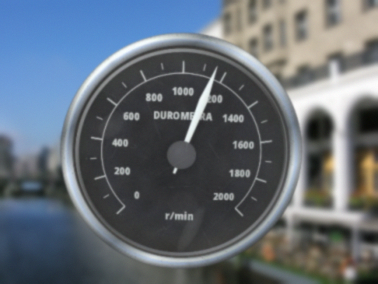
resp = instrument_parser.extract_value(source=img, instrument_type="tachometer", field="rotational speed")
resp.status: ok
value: 1150 rpm
